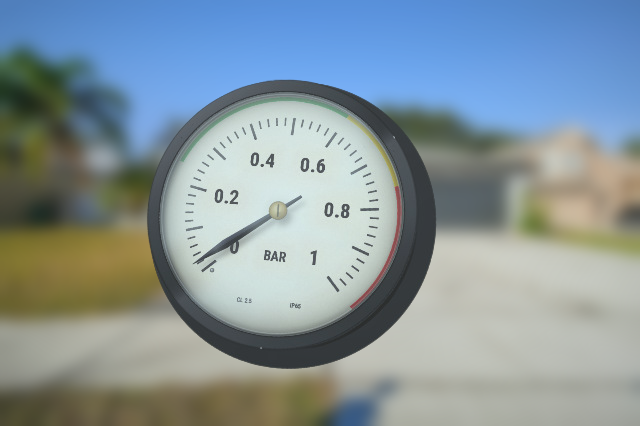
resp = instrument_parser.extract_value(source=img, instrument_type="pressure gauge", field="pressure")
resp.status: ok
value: 0.02 bar
